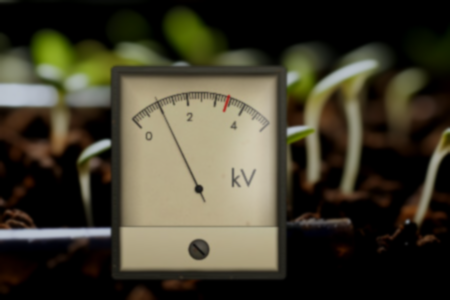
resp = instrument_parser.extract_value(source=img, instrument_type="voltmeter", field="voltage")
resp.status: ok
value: 1 kV
